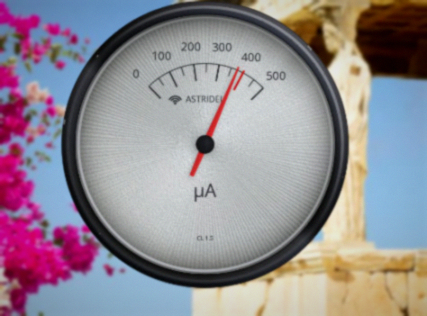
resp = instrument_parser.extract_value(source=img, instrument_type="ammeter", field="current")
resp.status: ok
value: 375 µA
